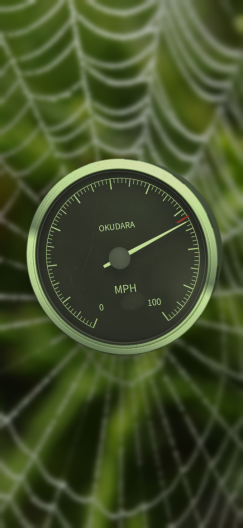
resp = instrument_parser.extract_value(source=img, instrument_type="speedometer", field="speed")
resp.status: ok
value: 73 mph
